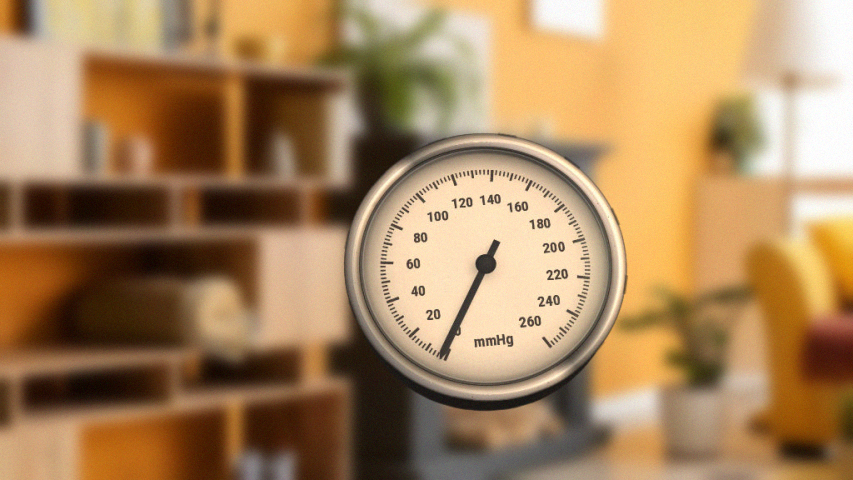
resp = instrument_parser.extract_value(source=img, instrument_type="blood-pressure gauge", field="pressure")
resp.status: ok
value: 2 mmHg
